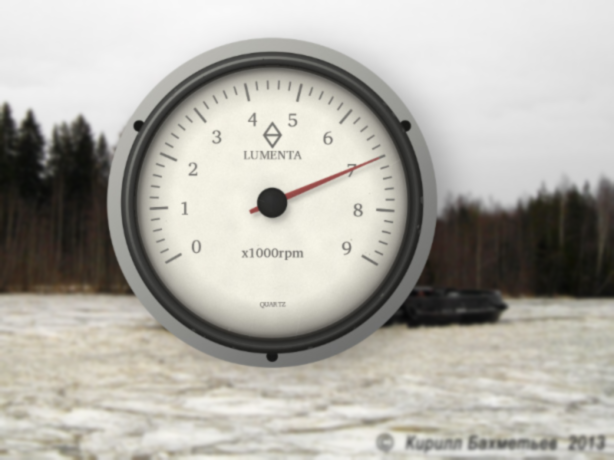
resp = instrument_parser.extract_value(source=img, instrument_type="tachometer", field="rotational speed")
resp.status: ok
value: 7000 rpm
